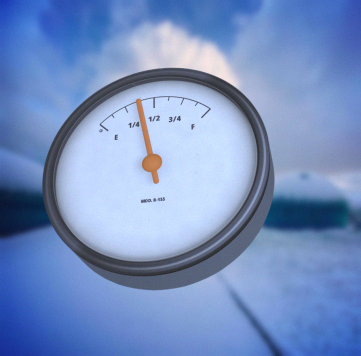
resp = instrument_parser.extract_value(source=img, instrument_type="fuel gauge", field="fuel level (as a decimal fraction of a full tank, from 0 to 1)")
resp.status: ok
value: 0.375
